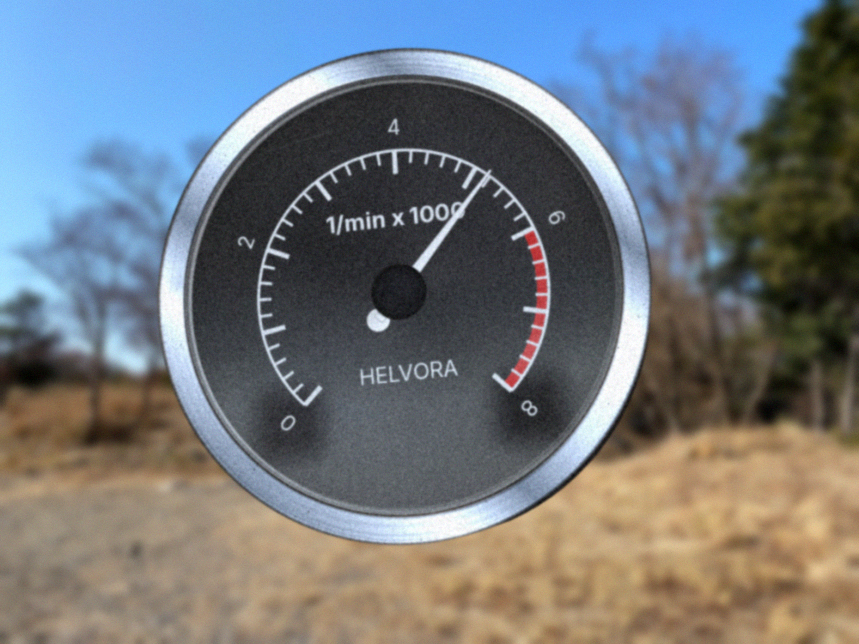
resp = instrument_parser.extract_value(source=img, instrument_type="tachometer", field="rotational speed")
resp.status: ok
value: 5200 rpm
